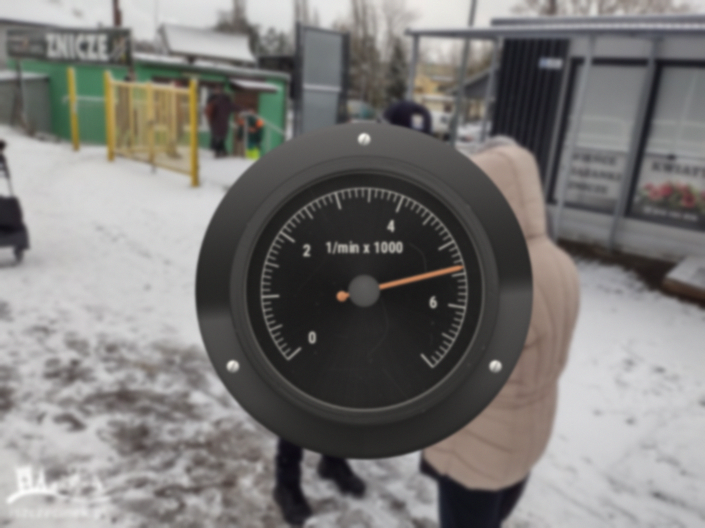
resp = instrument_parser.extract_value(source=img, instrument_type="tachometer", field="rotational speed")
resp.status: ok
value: 5400 rpm
